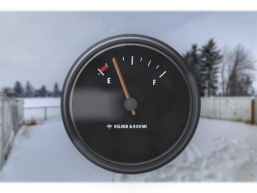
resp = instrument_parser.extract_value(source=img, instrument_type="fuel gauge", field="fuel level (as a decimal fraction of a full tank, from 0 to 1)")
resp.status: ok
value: 0.25
